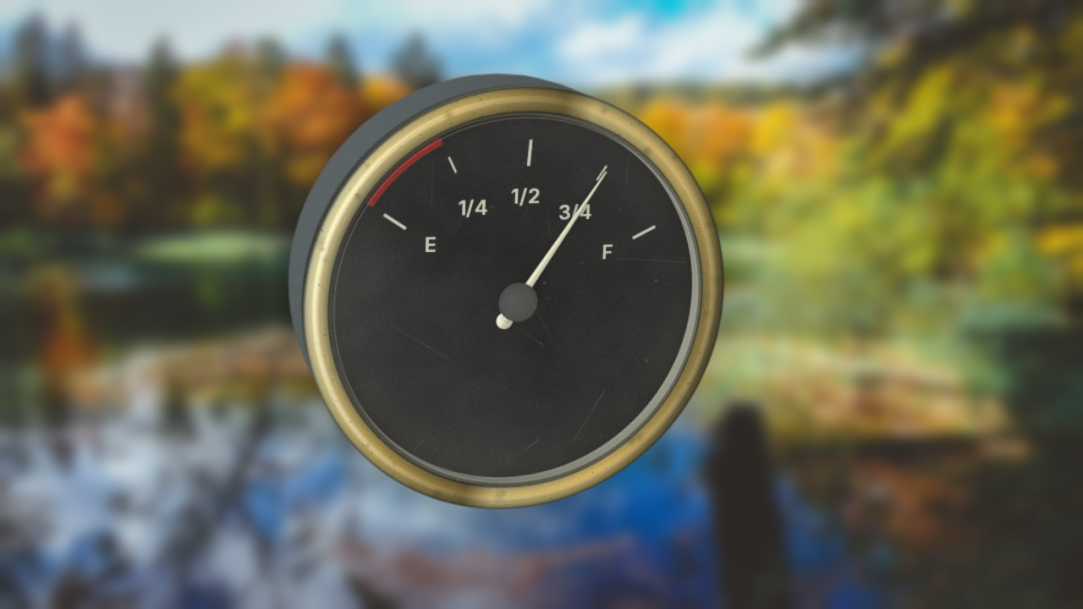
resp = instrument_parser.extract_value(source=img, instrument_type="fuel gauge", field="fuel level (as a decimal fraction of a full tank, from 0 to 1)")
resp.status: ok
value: 0.75
